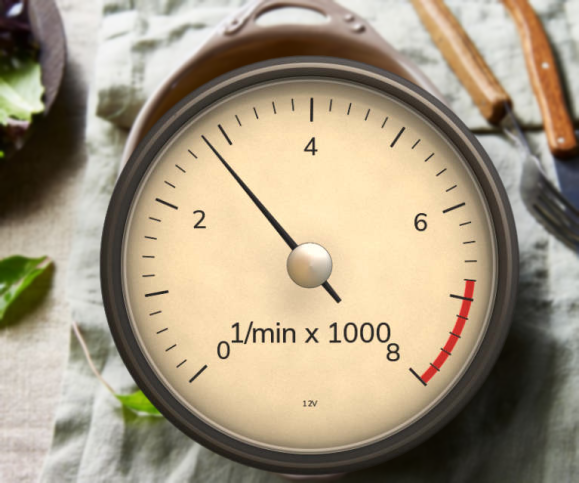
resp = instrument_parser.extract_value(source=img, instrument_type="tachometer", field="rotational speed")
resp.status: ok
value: 2800 rpm
